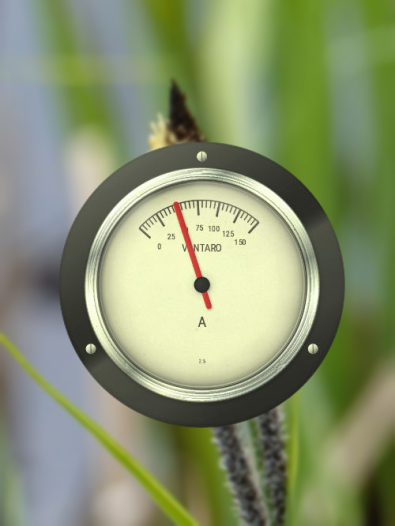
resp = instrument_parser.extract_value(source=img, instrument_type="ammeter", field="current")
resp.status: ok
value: 50 A
